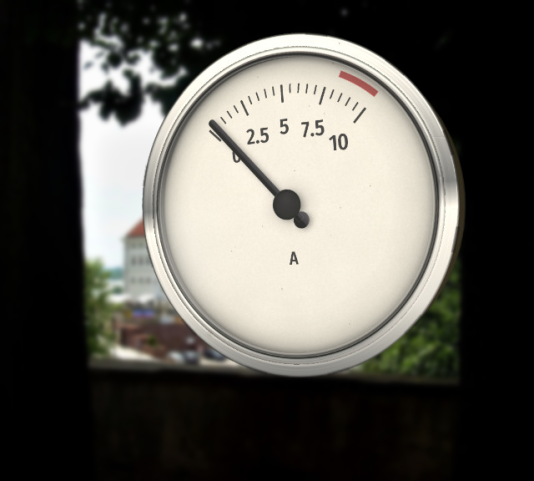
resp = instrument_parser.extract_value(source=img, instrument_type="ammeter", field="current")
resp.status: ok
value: 0.5 A
